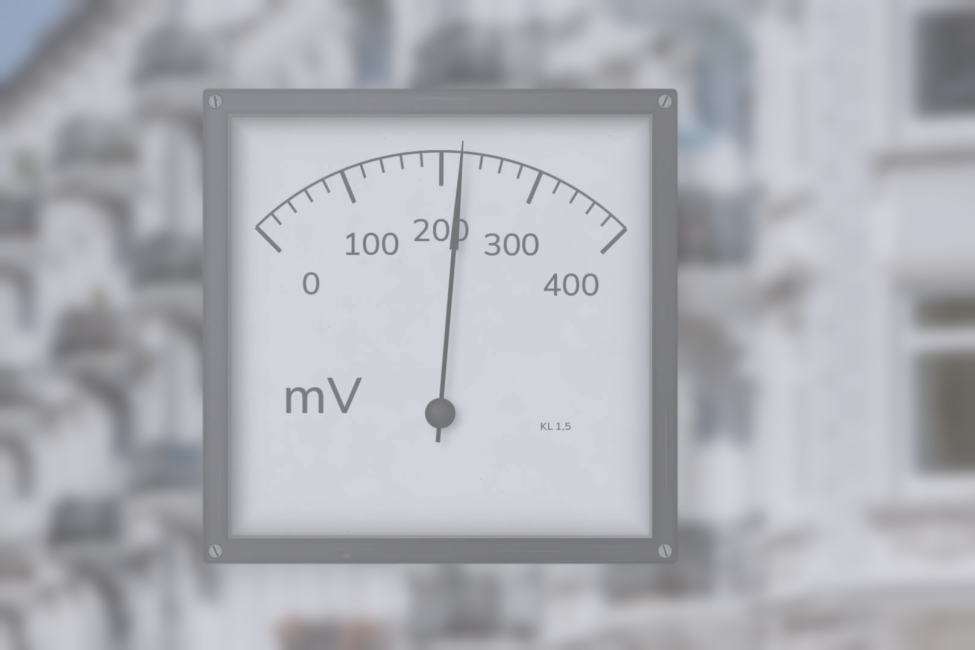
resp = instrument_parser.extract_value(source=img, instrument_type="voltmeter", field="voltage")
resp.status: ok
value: 220 mV
